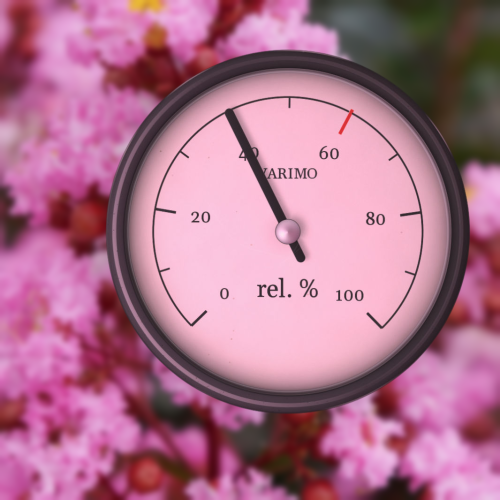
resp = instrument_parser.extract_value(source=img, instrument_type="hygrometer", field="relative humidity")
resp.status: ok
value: 40 %
